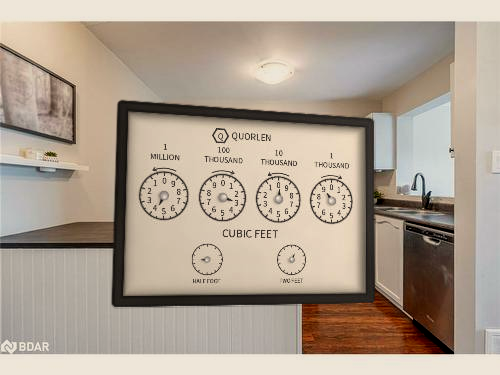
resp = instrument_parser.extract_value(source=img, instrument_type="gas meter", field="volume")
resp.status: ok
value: 429900 ft³
